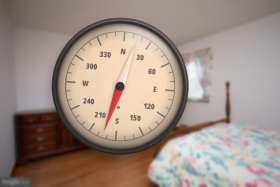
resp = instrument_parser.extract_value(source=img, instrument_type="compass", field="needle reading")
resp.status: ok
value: 195 °
